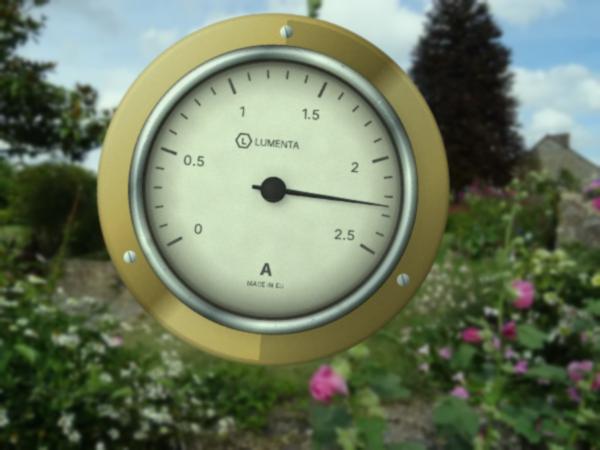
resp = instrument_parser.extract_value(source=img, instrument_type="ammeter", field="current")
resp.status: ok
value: 2.25 A
